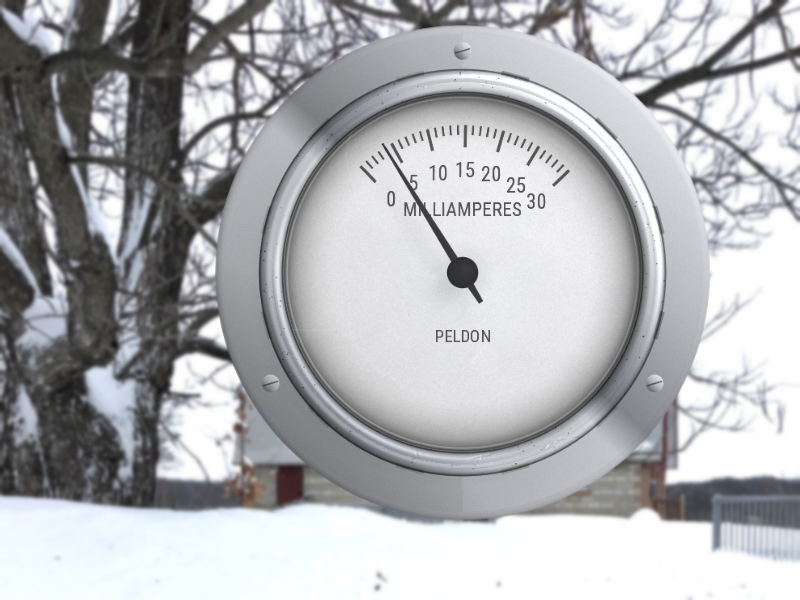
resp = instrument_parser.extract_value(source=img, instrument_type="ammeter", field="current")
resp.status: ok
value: 4 mA
